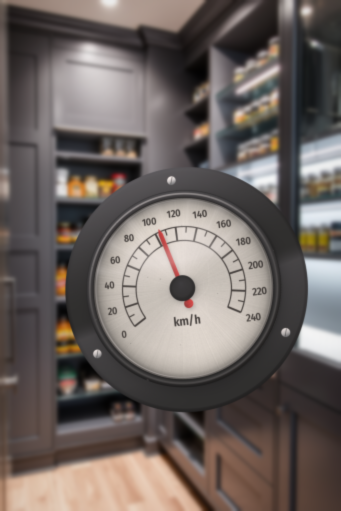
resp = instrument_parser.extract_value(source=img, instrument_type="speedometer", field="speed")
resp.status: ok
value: 105 km/h
